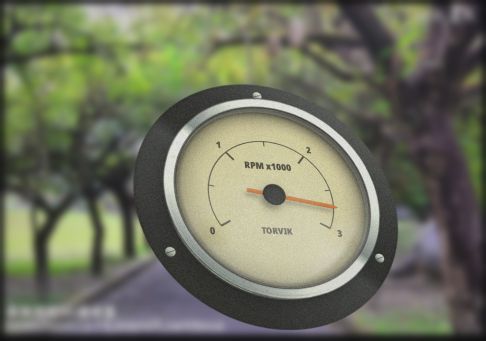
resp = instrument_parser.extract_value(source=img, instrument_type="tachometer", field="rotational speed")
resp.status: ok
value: 2750 rpm
